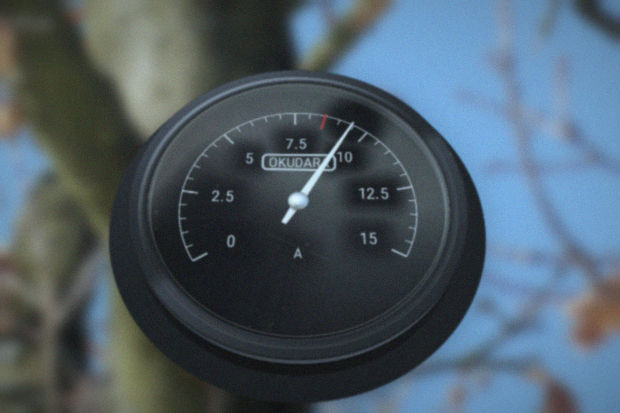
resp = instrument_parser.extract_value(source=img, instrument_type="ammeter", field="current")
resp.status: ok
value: 9.5 A
